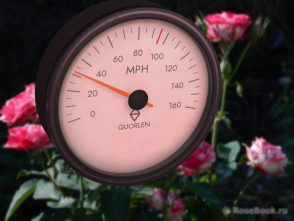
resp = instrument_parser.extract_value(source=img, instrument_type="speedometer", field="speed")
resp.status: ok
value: 32.5 mph
